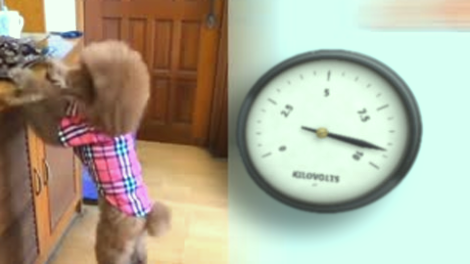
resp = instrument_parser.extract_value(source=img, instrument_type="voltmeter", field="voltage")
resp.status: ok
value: 9.25 kV
